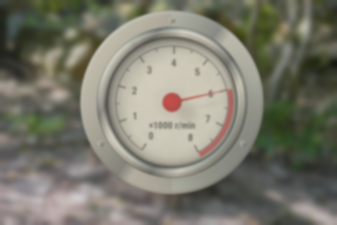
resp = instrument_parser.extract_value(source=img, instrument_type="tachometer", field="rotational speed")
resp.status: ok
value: 6000 rpm
